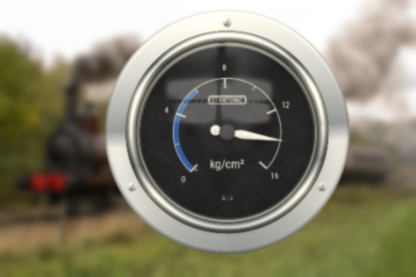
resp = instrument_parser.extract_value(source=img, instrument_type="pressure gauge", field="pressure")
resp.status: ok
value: 14 kg/cm²
